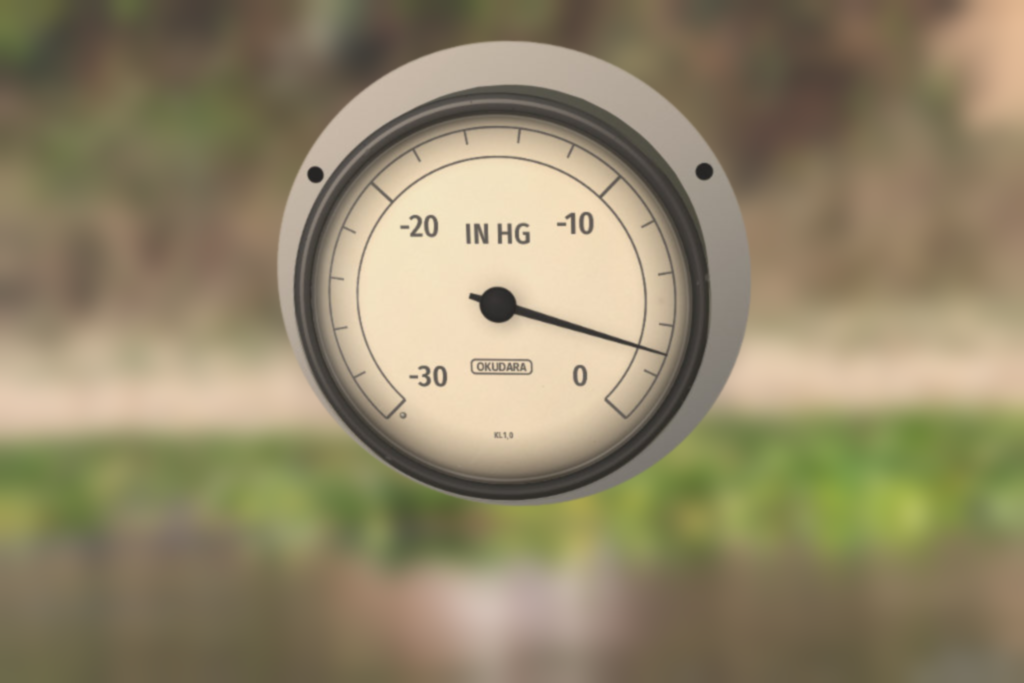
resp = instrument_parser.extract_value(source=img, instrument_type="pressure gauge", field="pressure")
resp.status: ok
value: -3 inHg
